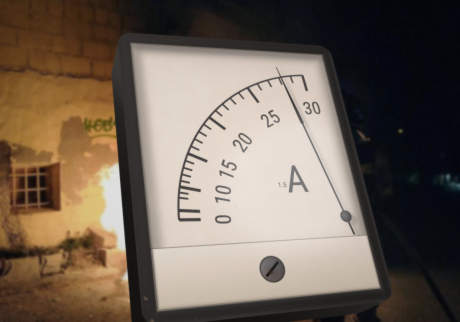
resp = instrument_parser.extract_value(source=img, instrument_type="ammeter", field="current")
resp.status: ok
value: 28 A
